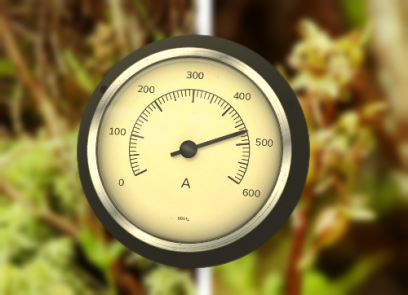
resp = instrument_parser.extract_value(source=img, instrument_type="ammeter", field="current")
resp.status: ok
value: 470 A
